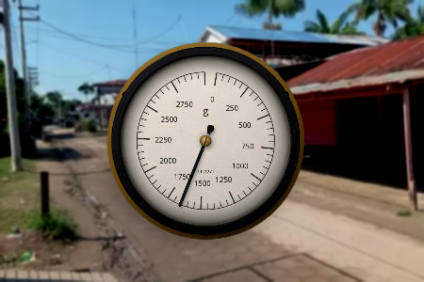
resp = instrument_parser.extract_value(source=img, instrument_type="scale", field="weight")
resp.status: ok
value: 1650 g
